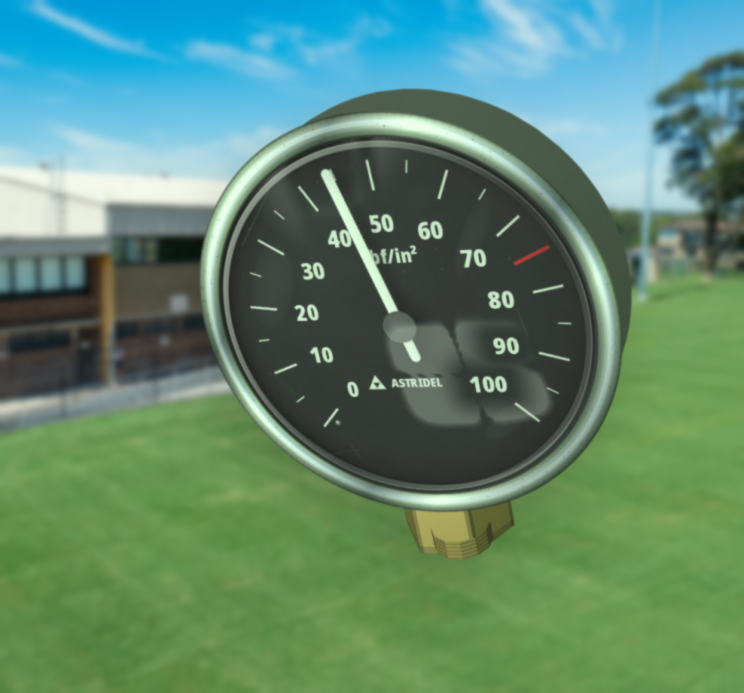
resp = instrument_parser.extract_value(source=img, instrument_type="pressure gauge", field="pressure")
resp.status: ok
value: 45 psi
